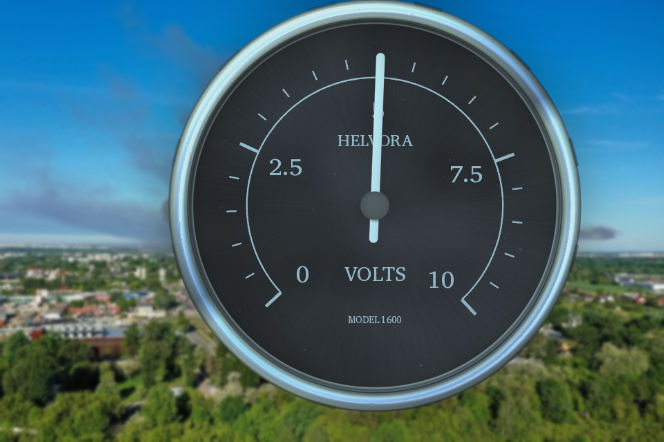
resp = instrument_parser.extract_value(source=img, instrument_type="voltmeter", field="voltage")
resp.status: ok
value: 5 V
